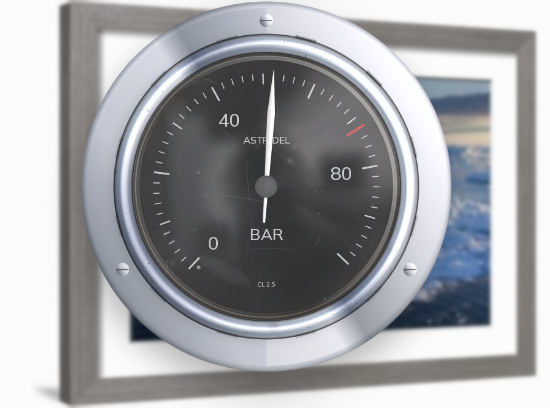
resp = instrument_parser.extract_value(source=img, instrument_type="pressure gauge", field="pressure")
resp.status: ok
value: 52 bar
